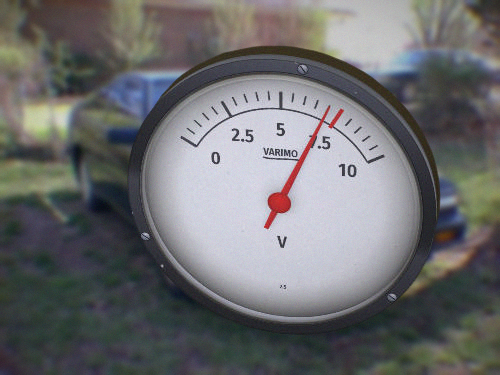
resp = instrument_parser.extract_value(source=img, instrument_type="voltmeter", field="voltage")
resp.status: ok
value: 7 V
